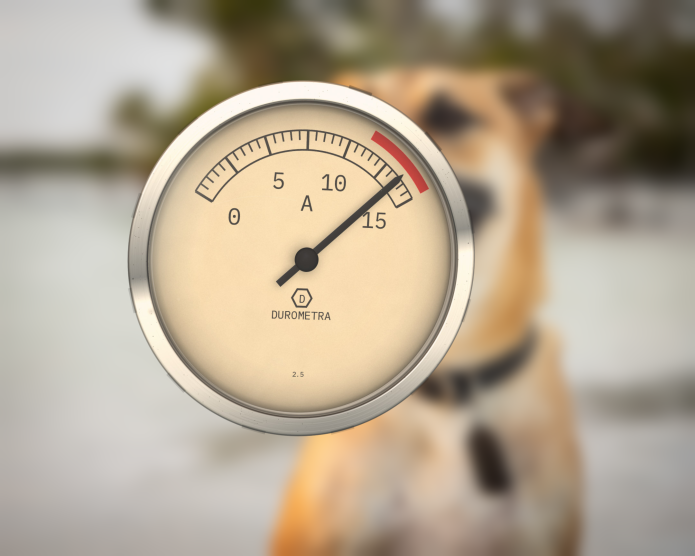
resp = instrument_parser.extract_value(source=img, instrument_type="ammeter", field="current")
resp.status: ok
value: 13.5 A
